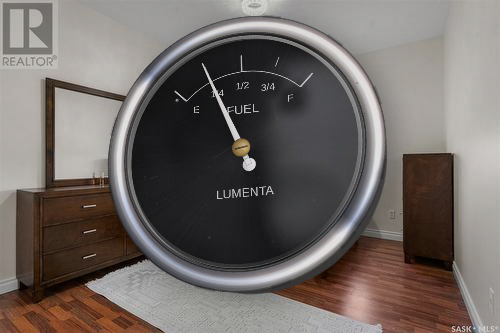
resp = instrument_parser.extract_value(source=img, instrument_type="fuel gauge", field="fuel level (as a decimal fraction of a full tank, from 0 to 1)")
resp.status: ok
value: 0.25
